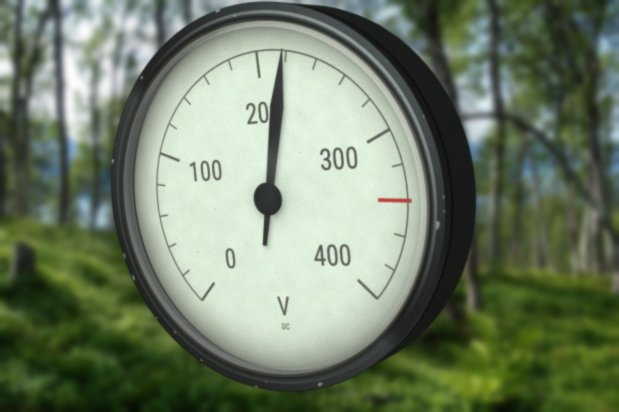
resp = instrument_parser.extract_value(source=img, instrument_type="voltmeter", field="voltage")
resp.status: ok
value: 220 V
